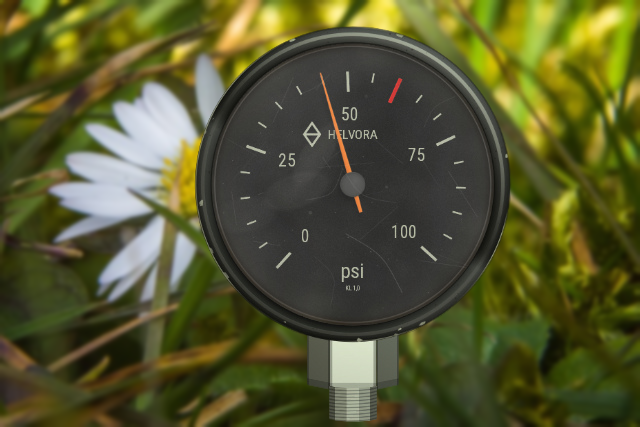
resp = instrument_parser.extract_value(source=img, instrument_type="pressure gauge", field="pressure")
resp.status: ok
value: 45 psi
